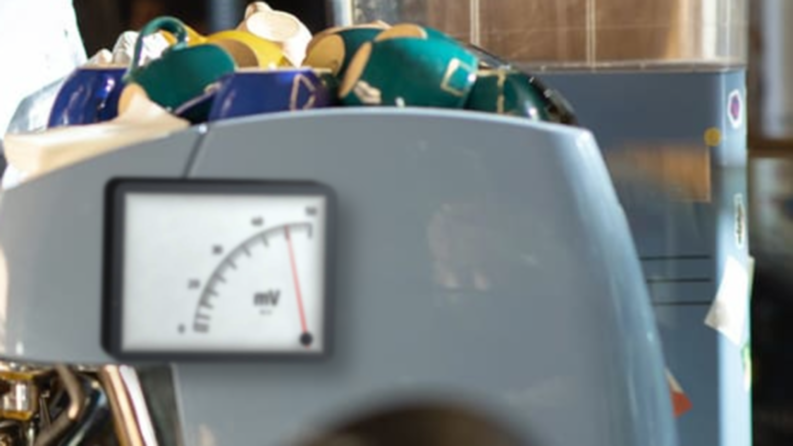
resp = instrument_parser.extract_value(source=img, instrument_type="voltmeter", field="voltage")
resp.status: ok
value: 45 mV
